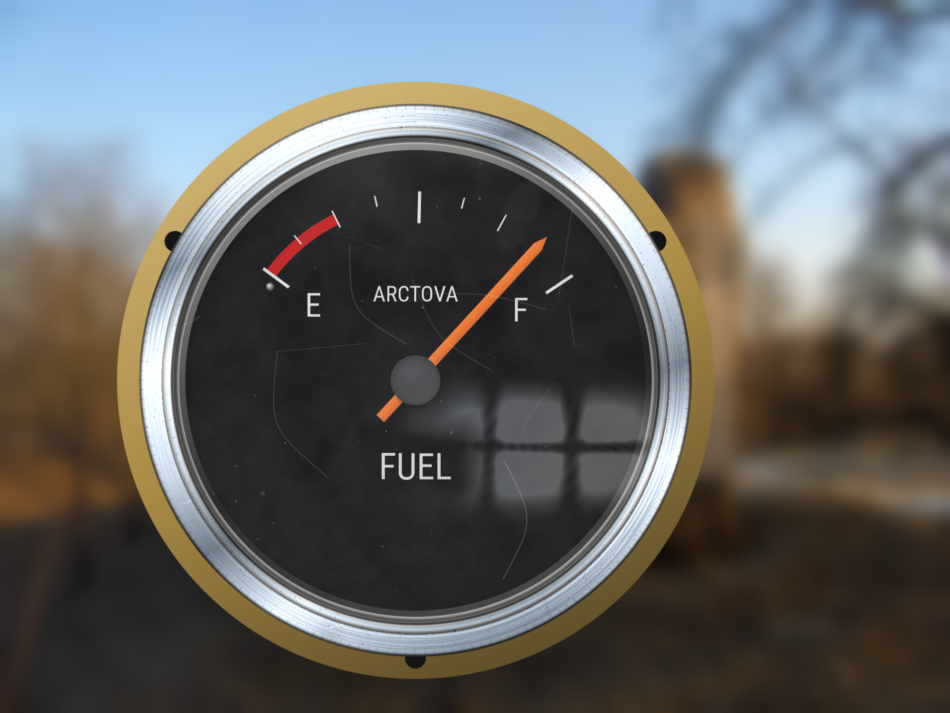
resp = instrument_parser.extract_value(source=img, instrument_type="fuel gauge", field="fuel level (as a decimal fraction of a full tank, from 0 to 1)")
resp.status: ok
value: 0.875
